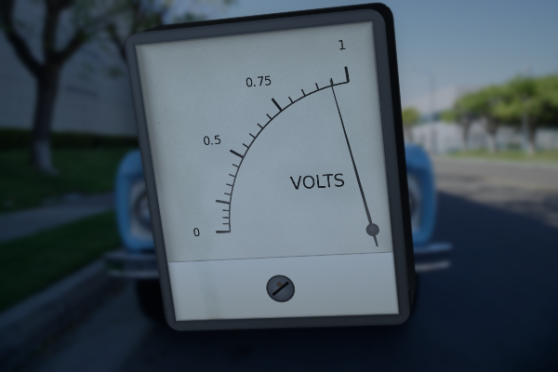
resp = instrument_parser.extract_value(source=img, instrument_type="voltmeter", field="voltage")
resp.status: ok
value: 0.95 V
